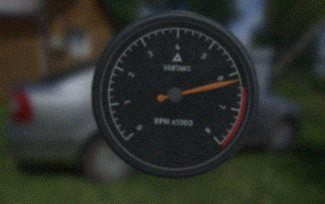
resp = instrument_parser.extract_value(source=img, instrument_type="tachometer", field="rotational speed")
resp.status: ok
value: 6200 rpm
